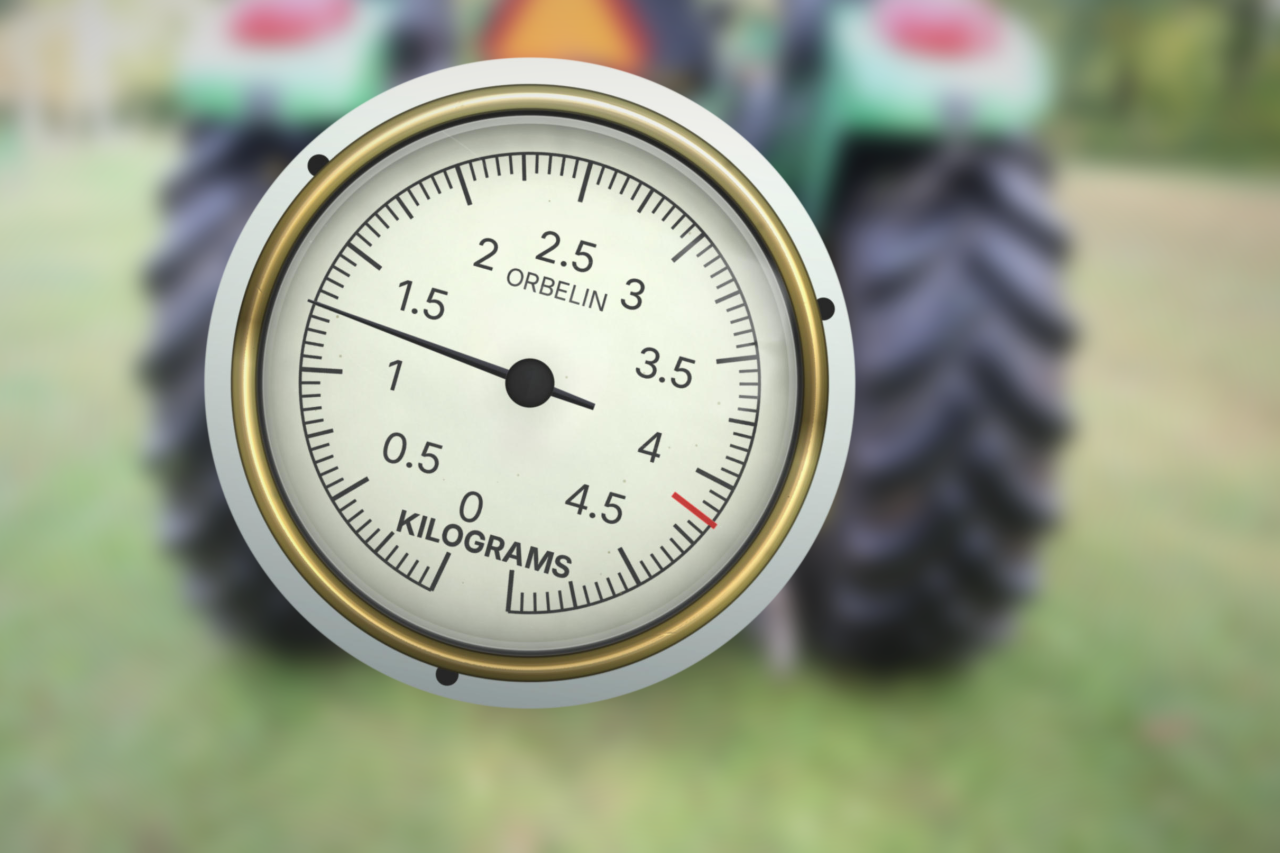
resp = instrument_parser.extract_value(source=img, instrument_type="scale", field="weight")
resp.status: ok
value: 1.25 kg
